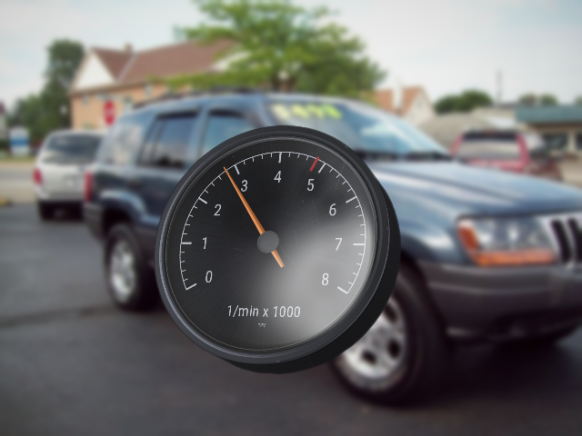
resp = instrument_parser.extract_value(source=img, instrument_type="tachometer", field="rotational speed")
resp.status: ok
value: 2800 rpm
